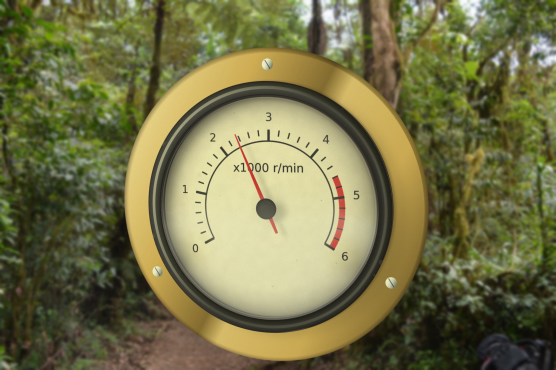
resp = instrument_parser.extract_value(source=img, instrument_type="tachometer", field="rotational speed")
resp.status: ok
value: 2400 rpm
